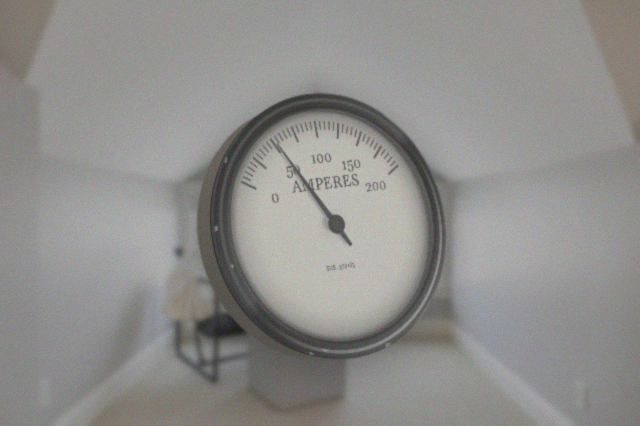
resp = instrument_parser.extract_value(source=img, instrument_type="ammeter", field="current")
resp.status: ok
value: 50 A
